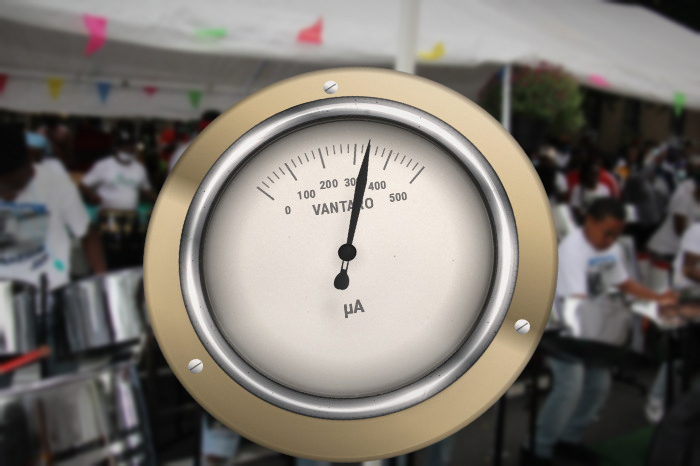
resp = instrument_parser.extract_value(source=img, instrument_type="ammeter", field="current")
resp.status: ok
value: 340 µA
